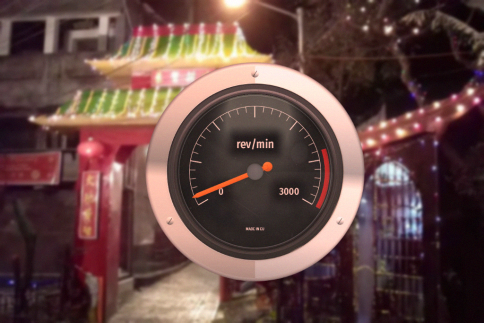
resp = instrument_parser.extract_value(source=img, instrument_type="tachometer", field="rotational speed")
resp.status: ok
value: 100 rpm
